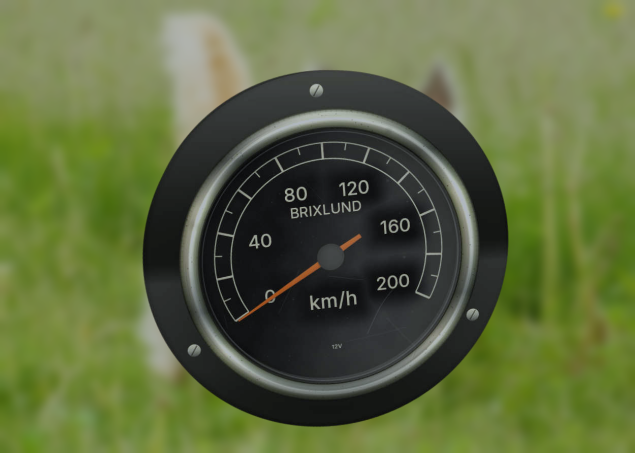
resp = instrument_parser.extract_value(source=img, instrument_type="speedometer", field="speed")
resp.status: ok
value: 0 km/h
